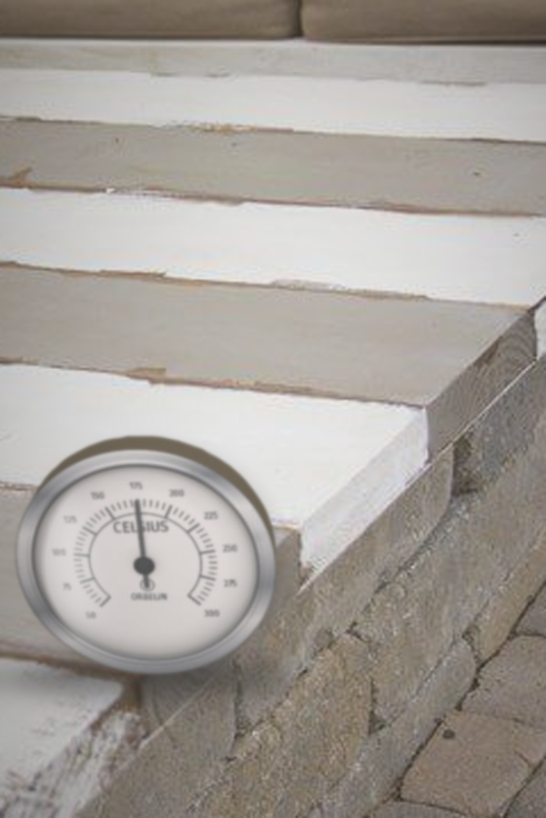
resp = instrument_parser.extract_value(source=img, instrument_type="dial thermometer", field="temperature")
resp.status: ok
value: 175 °C
